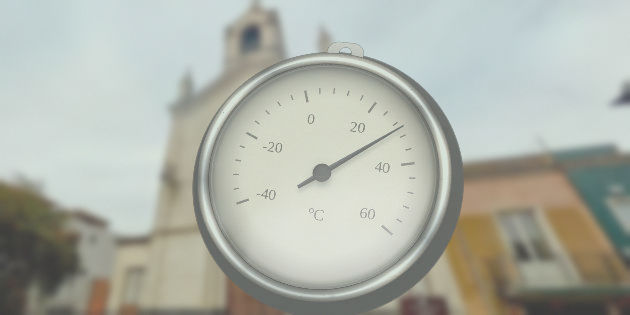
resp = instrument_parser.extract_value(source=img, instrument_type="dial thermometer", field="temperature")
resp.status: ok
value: 30 °C
